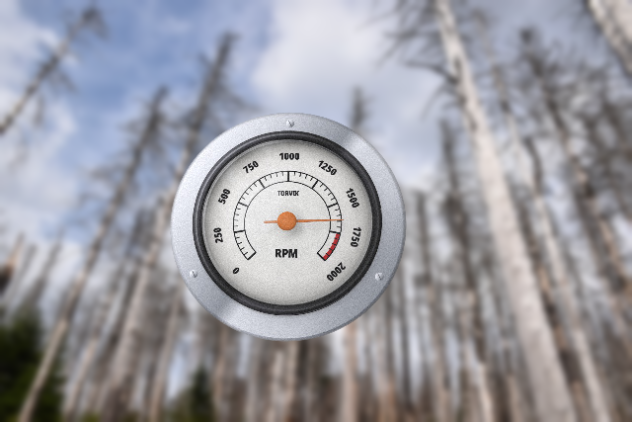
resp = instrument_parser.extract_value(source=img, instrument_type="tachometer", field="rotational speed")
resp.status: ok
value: 1650 rpm
